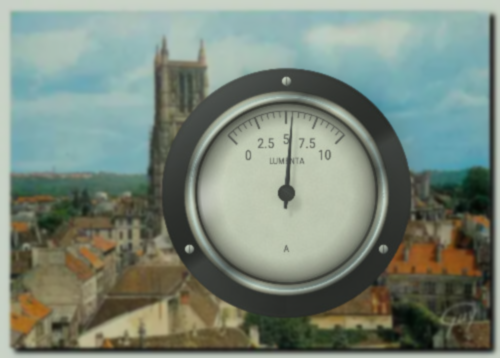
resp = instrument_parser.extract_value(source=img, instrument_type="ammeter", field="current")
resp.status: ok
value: 5.5 A
